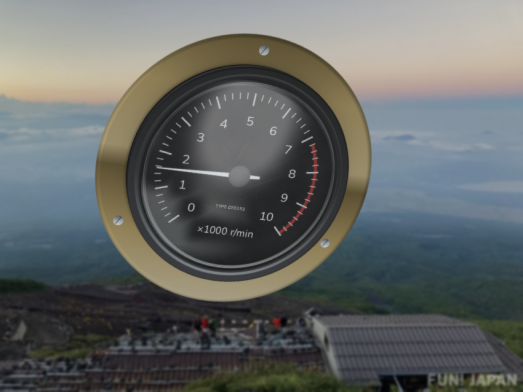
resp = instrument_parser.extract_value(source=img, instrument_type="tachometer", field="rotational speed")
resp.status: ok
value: 1600 rpm
